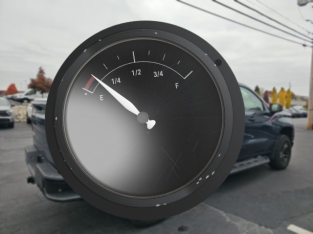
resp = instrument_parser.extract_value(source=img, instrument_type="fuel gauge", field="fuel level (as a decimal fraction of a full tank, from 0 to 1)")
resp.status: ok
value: 0.125
